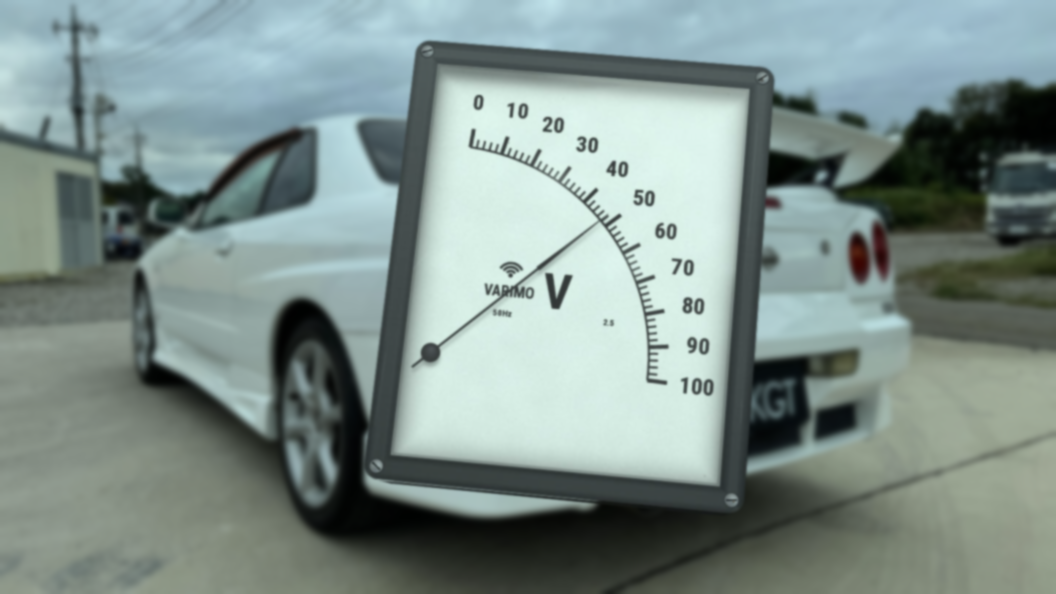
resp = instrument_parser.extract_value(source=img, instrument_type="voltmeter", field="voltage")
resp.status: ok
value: 48 V
